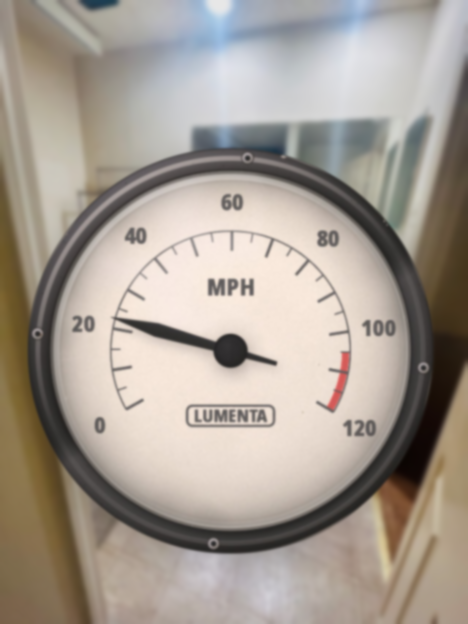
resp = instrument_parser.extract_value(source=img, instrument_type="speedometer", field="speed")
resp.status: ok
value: 22.5 mph
